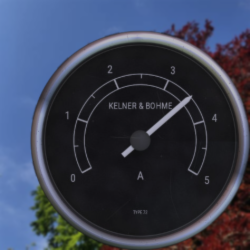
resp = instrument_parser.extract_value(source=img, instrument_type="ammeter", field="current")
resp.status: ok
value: 3.5 A
